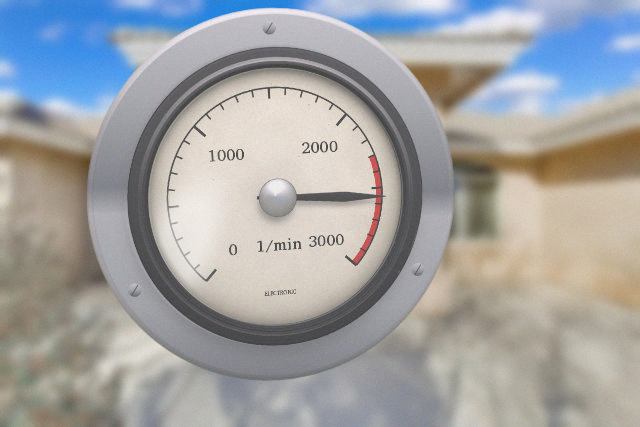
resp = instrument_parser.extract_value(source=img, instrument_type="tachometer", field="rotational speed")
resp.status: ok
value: 2550 rpm
